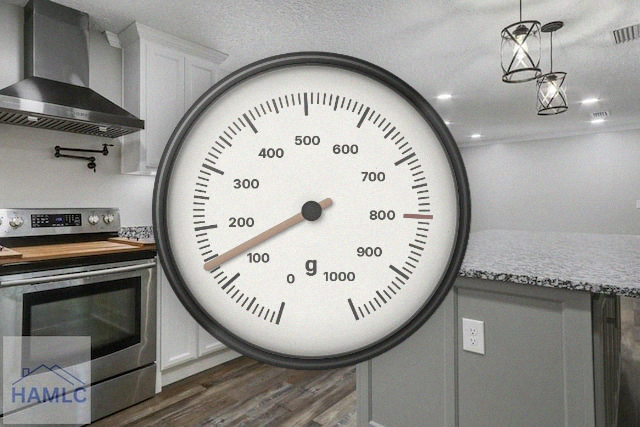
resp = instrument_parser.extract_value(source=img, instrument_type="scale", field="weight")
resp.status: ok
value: 140 g
